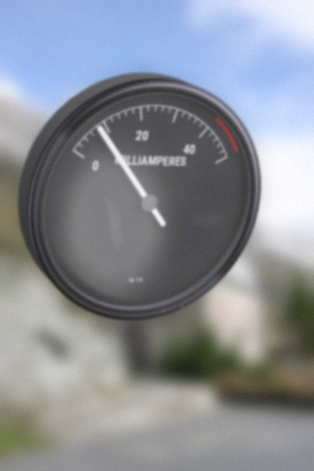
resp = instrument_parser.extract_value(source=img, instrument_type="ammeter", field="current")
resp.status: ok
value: 8 mA
